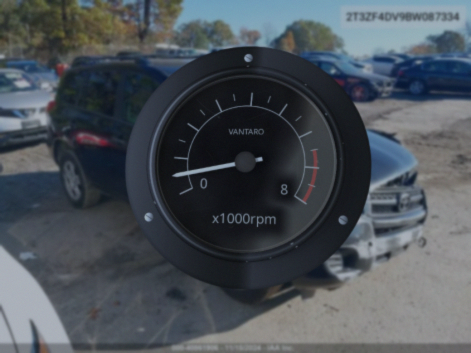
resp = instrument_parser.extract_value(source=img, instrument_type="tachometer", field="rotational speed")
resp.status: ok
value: 500 rpm
